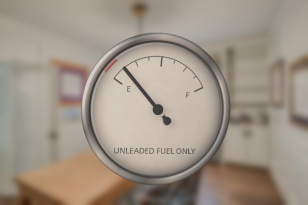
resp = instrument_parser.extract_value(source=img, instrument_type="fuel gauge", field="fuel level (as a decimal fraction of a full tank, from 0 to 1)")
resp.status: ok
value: 0.125
